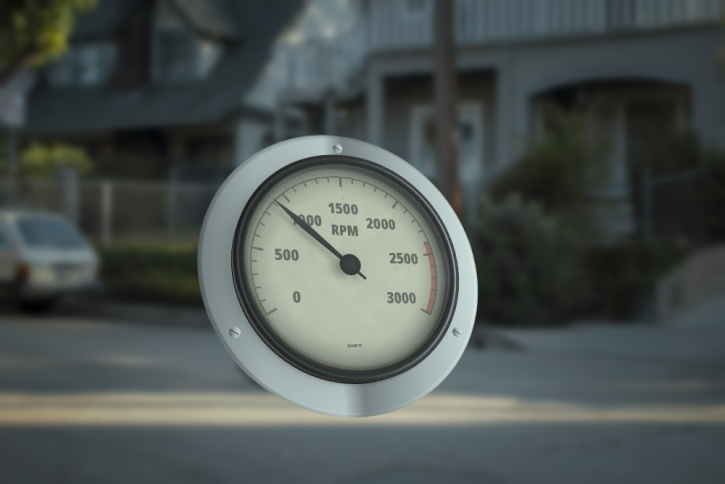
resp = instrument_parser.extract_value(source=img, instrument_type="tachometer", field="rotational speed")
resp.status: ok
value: 900 rpm
